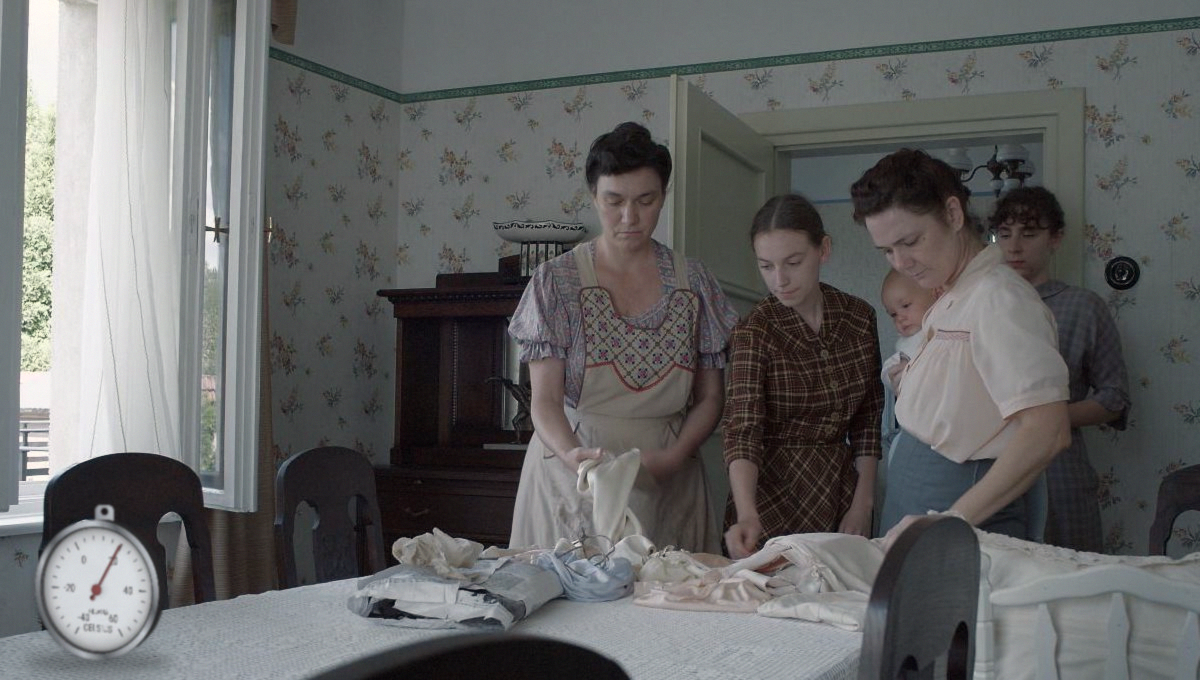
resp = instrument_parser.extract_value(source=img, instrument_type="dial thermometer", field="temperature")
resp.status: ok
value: 20 °C
